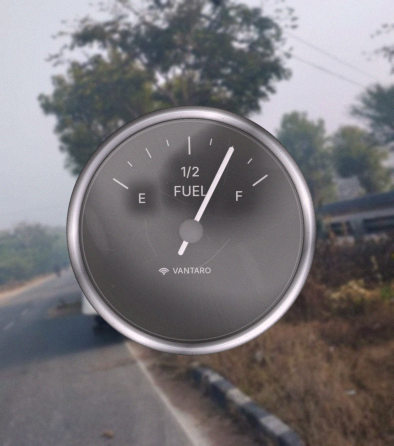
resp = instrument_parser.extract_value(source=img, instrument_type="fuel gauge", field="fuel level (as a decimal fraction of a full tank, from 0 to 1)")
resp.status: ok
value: 0.75
